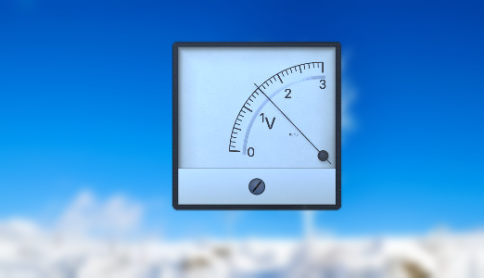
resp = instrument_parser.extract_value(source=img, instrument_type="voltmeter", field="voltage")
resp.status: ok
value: 1.5 V
